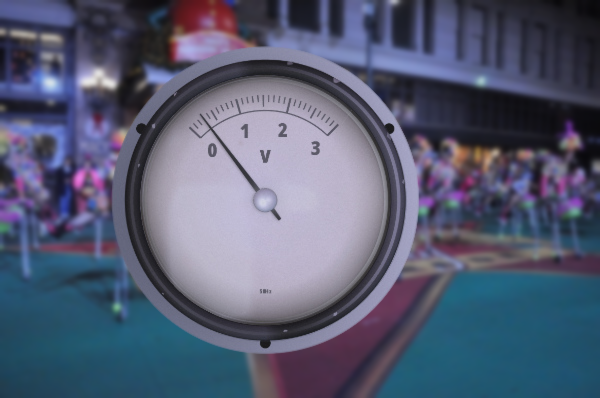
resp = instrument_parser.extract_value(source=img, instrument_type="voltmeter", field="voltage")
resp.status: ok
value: 0.3 V
